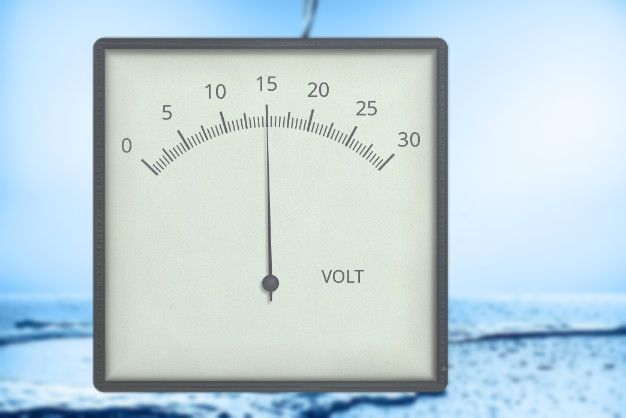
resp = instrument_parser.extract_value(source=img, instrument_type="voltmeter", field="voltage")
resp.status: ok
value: 15 V
